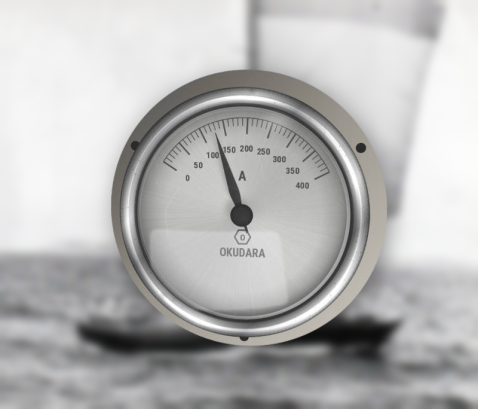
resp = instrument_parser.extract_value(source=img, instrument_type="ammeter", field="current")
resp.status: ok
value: 130 A
